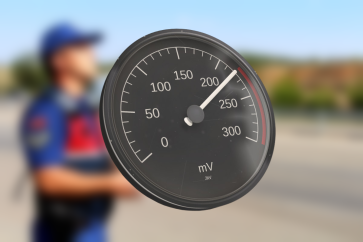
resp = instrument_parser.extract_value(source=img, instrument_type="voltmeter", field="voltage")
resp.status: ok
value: 220 mV
